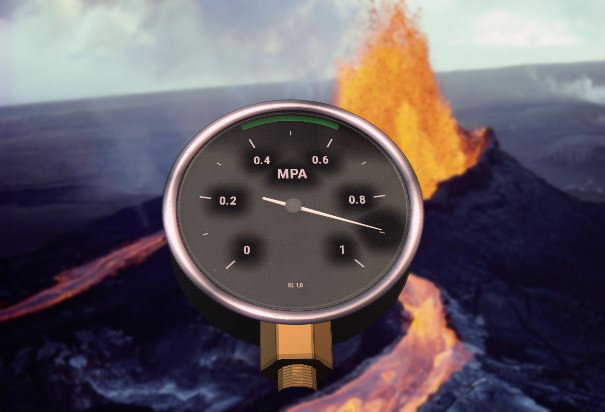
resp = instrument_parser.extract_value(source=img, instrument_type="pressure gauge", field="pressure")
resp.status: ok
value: 0.9 MPa
